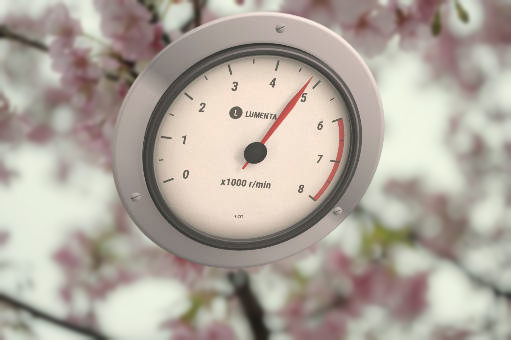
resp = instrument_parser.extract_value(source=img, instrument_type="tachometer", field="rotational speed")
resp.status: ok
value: 4750 rpm
